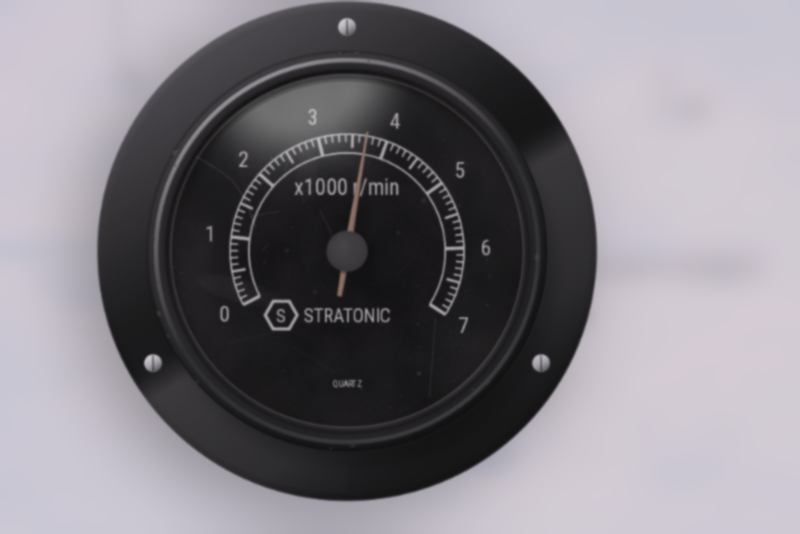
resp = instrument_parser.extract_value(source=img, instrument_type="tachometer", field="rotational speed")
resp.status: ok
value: 3700 rpm
